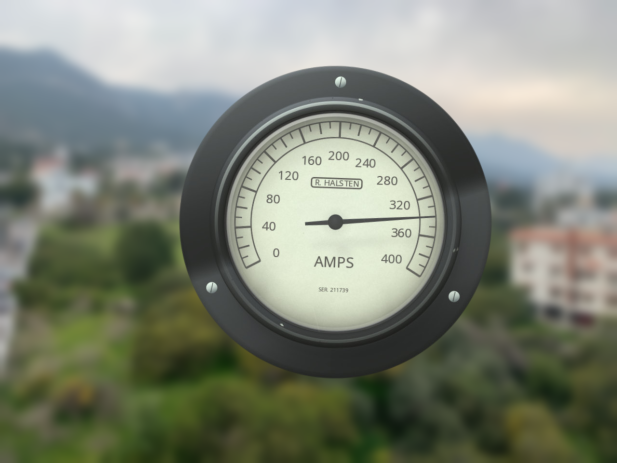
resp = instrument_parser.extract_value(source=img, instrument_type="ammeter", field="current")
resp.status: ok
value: 340 A
